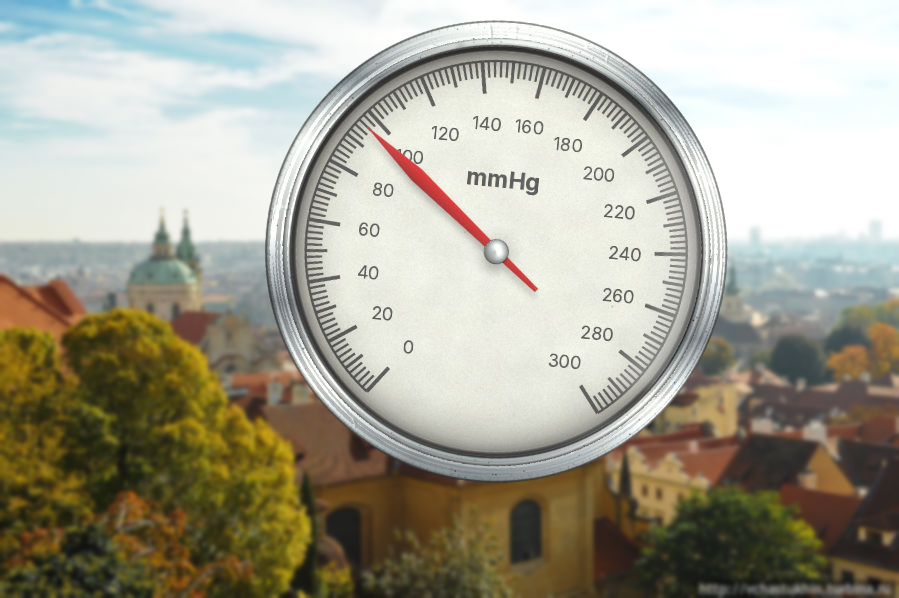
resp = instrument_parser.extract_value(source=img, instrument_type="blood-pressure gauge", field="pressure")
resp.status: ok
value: 96 mmHg
